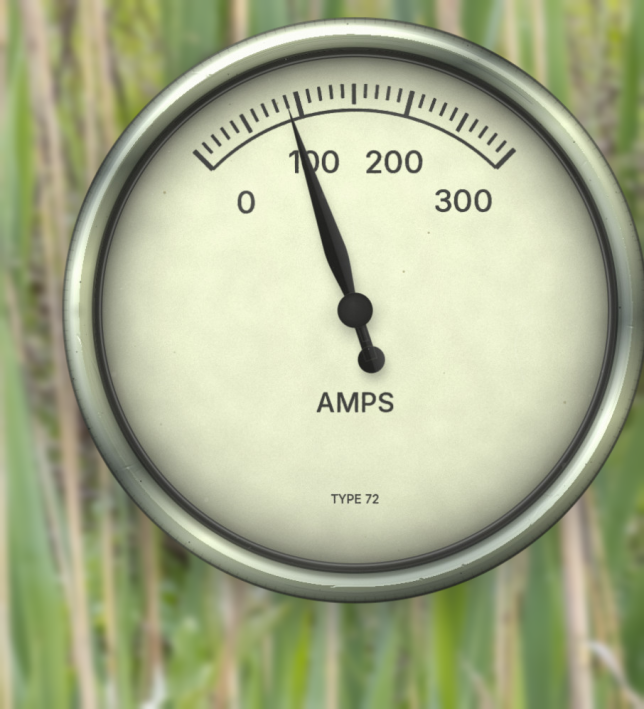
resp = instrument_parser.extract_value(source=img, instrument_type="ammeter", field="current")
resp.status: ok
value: 90 A
